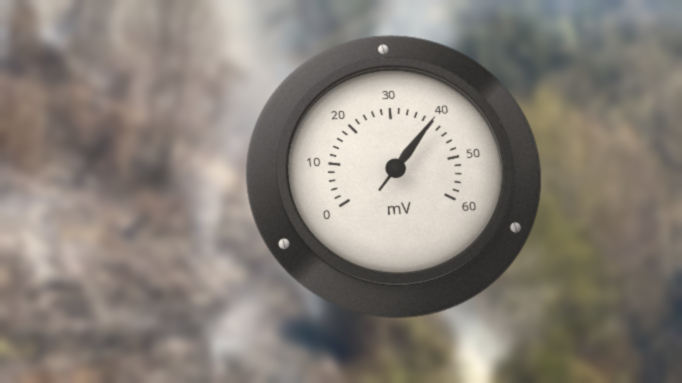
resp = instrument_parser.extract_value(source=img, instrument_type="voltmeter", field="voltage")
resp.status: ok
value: 40 mV
